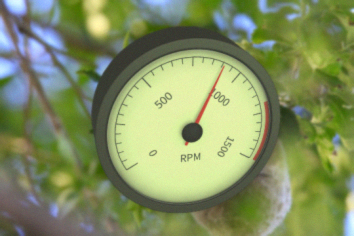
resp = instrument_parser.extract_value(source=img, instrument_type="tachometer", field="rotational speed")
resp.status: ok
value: 900 rpm
